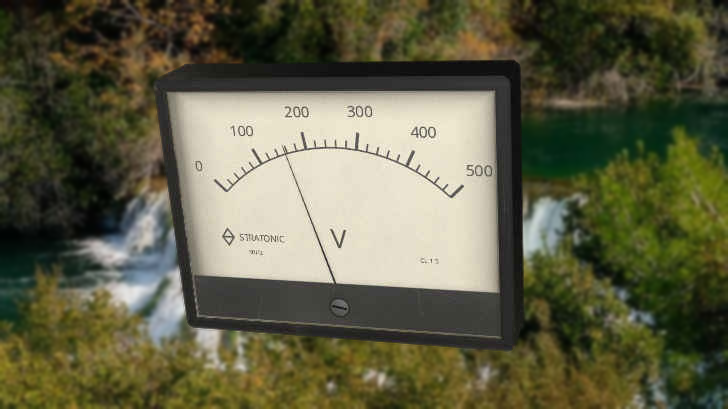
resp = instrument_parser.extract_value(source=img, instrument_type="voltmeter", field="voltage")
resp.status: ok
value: 160 V
